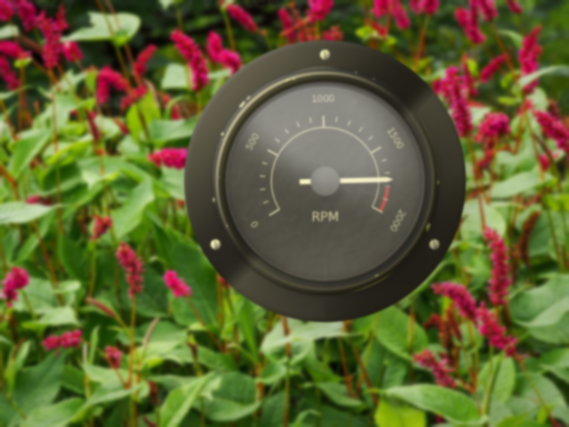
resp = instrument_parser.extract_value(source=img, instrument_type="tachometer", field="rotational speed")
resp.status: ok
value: 1750 rpm
